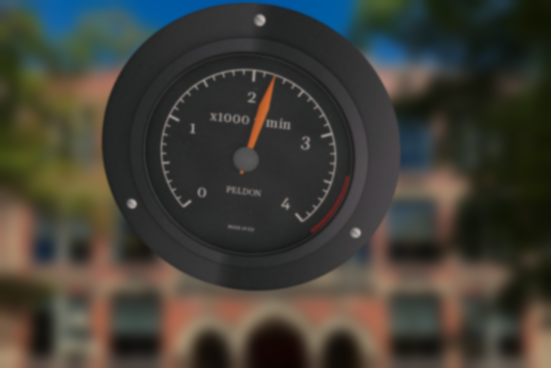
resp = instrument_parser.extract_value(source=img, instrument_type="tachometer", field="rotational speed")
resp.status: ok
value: 2200 rpm
